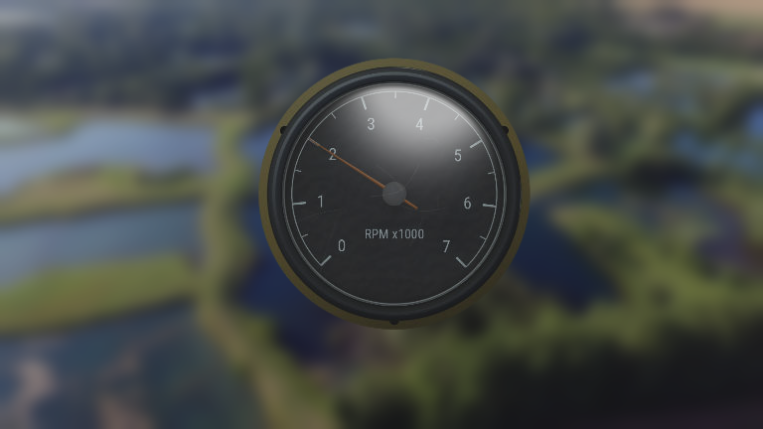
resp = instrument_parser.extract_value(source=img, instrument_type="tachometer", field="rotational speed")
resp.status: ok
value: 2000 rpm
